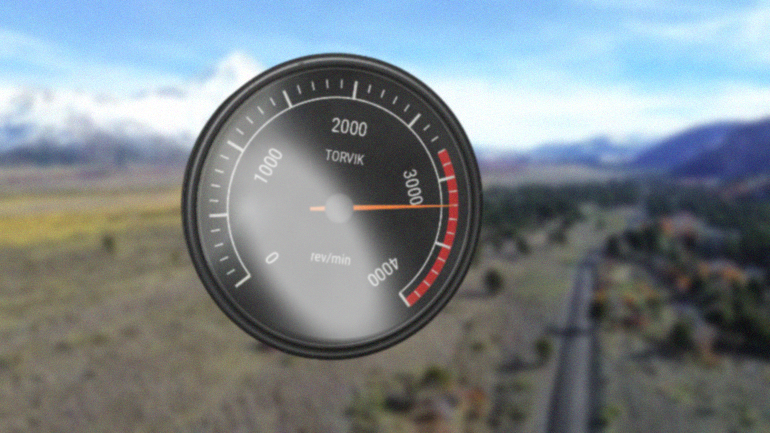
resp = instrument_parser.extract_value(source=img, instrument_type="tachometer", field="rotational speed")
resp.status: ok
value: 3200 rpm
